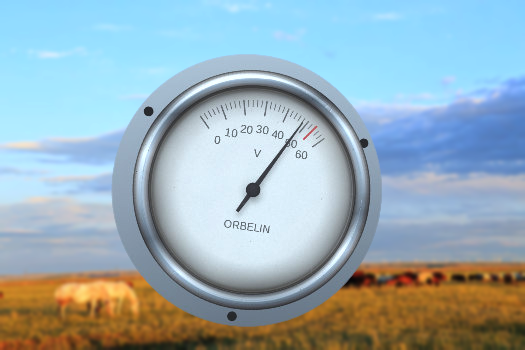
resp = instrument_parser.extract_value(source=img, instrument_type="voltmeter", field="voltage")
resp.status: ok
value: 48 V
